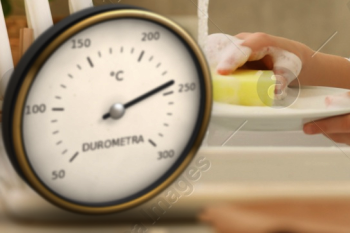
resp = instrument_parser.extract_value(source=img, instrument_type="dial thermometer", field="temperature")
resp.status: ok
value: 240 °C
